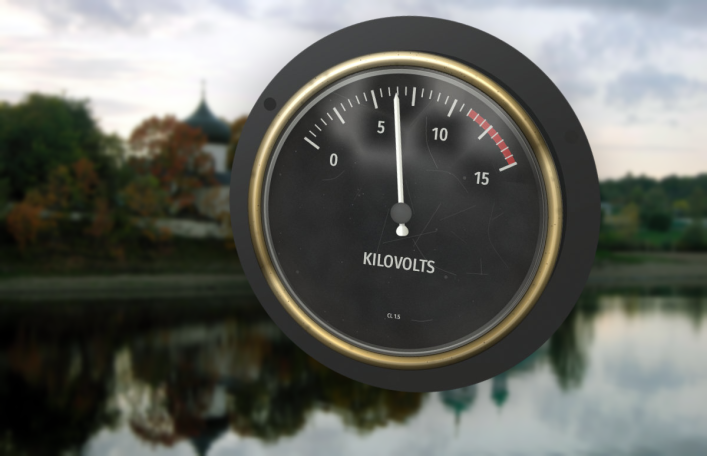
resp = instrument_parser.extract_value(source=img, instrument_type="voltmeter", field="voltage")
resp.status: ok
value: 6.5 kV
